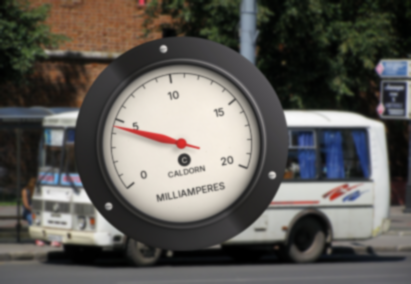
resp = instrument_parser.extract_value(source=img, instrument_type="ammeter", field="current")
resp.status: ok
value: 4.5 mA
